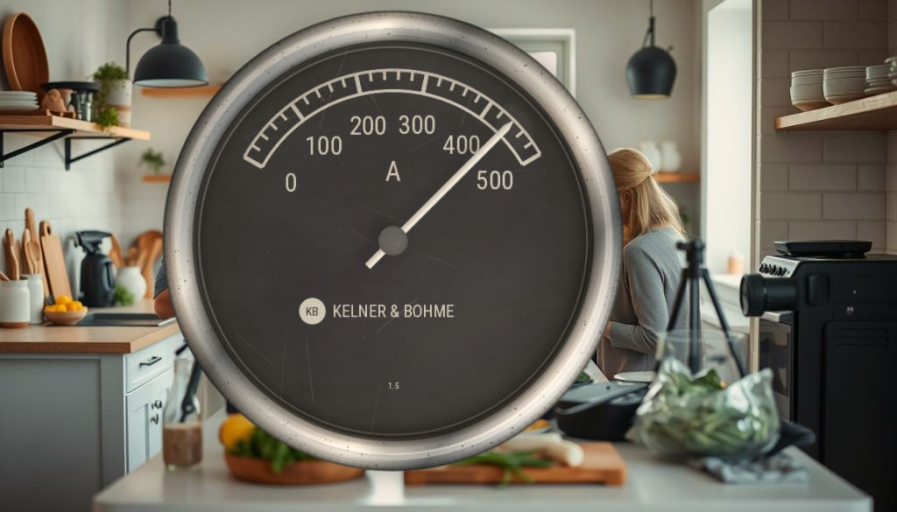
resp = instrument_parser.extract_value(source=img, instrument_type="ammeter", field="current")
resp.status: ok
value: 440 A
